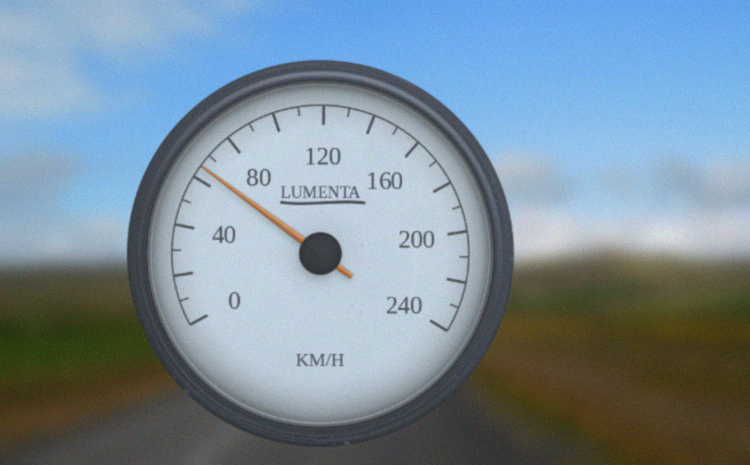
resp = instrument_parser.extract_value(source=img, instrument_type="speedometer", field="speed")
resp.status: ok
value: 65 km/h
